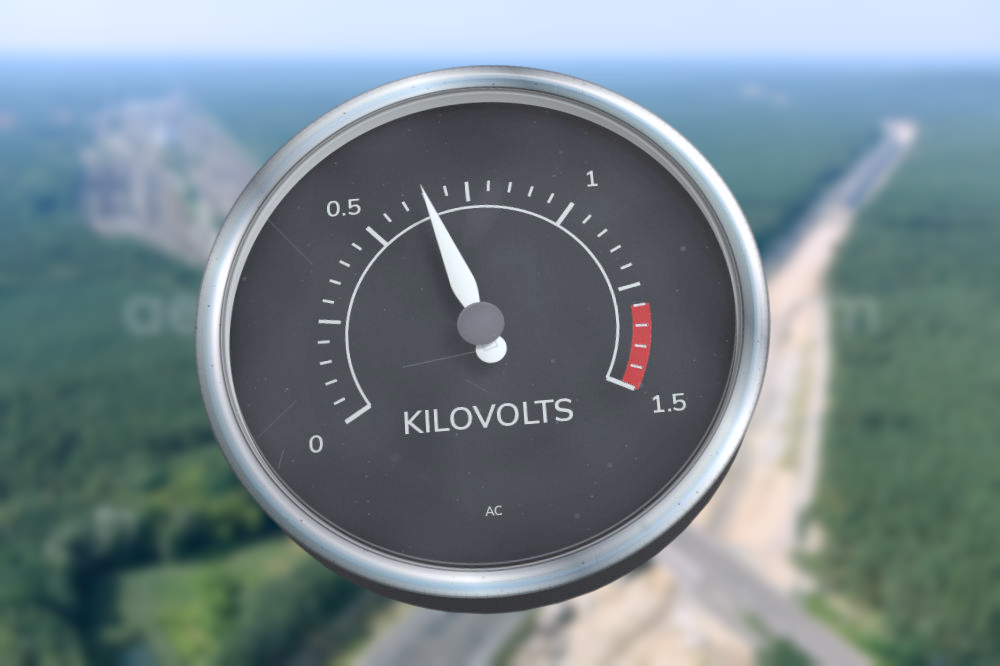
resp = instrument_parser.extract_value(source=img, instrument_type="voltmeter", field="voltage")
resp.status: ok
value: 0.65 kV
